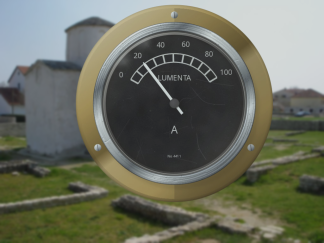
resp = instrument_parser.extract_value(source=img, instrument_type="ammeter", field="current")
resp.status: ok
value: 20 A
